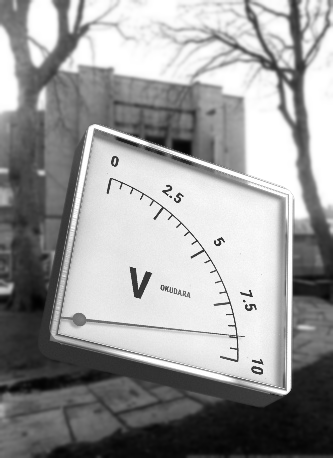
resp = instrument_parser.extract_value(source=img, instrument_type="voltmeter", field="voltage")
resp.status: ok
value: 9 V
